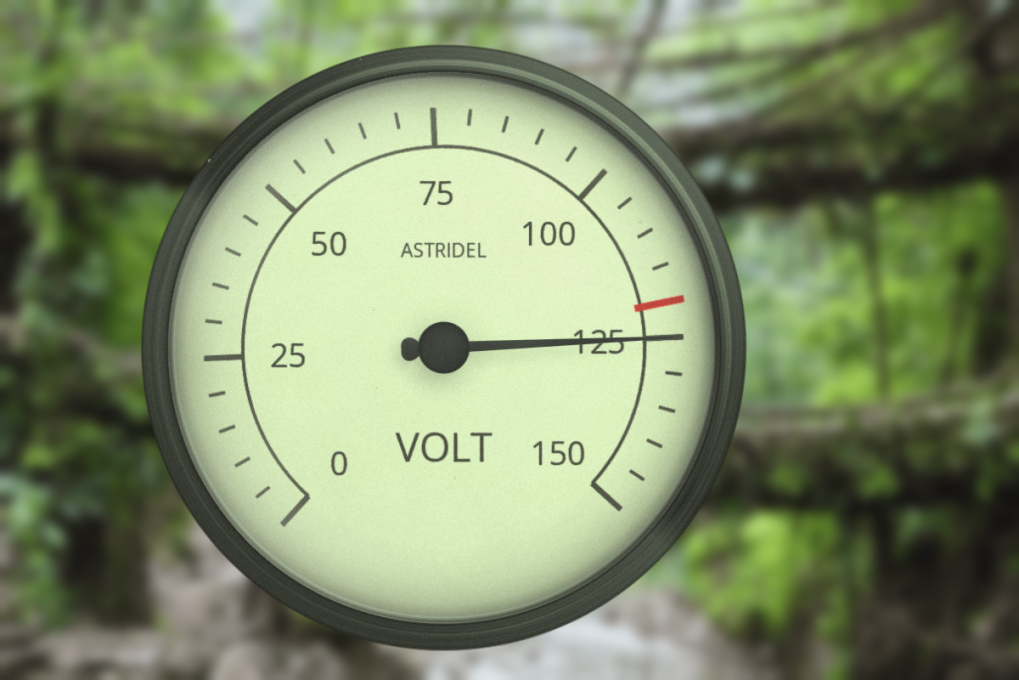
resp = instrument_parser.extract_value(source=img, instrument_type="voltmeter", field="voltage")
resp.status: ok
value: 125 V
